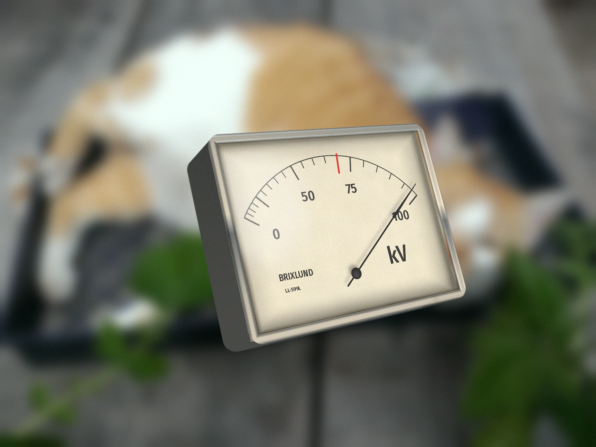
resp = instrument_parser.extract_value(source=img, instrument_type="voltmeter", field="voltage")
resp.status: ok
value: 97.5 kV
